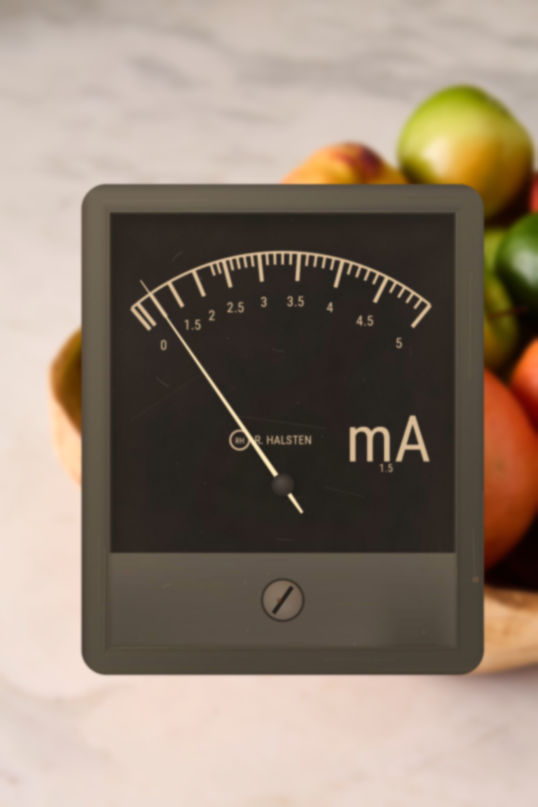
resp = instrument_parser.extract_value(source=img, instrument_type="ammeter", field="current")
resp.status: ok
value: 1 mA
